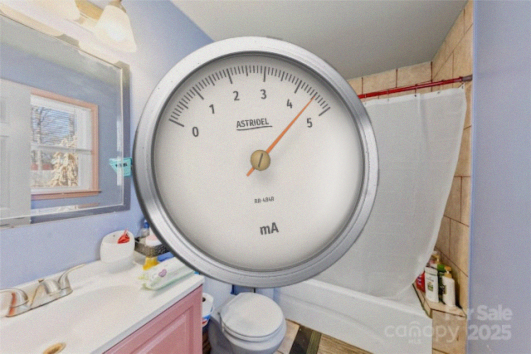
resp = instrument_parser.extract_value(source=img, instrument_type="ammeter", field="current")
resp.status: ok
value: 4.5 mA
